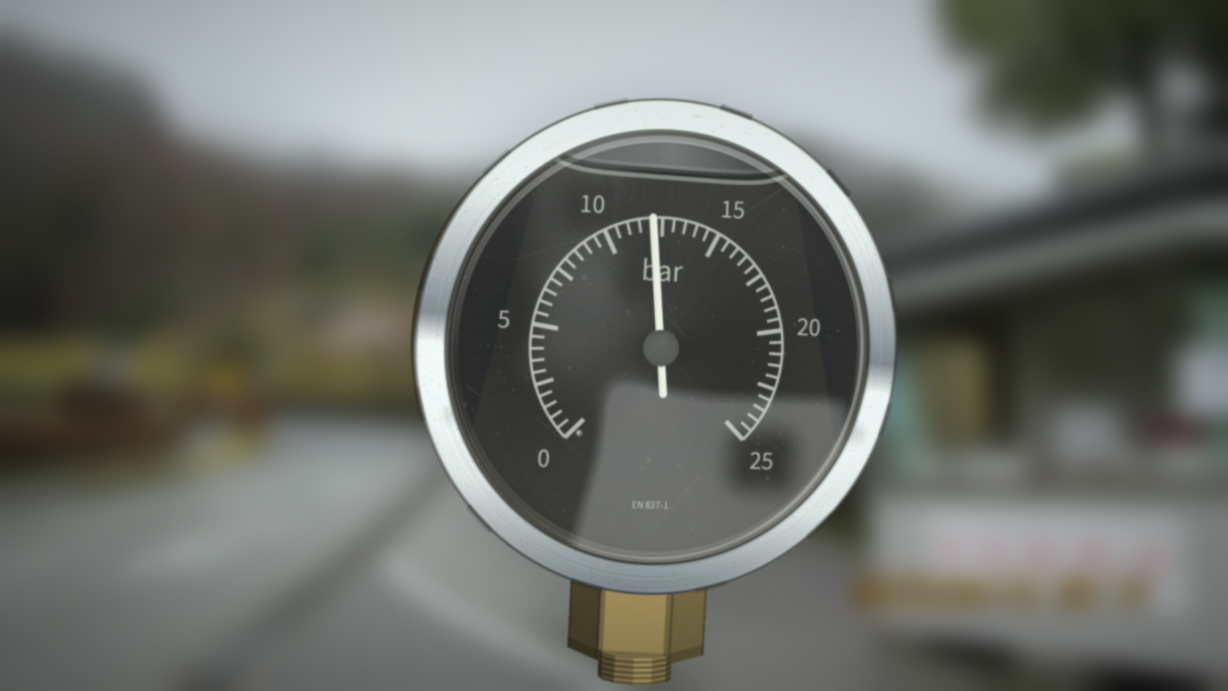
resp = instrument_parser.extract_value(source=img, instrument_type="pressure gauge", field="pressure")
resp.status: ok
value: 12 bar
